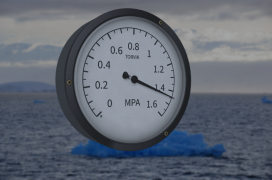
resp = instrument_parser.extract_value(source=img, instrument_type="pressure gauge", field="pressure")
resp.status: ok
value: 1.45 MPa
